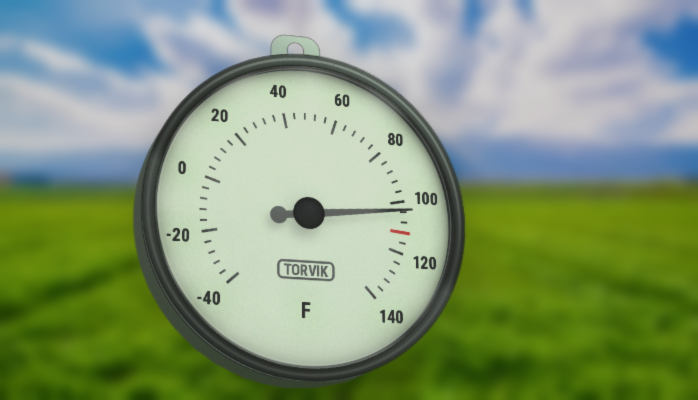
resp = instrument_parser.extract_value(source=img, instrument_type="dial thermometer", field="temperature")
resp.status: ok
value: 104 °F
